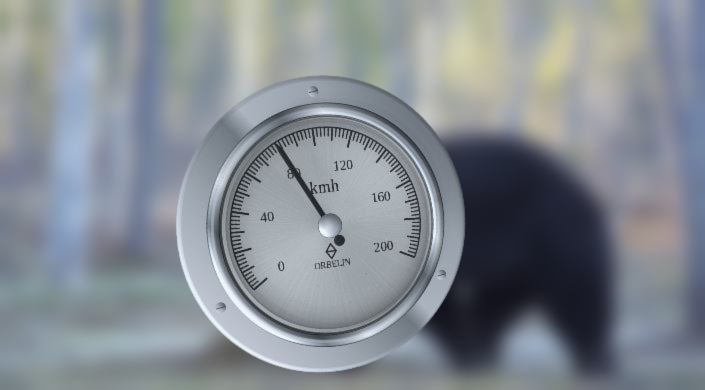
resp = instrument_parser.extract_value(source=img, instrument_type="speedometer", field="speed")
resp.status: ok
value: 80 km/h
